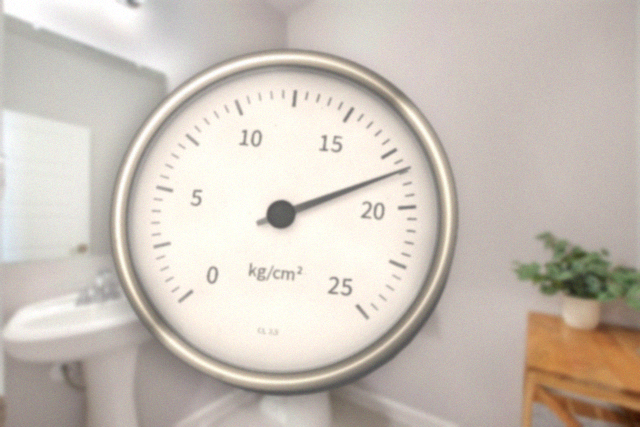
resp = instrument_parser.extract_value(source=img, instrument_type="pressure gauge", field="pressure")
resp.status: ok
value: 18.5 kg/cm²
